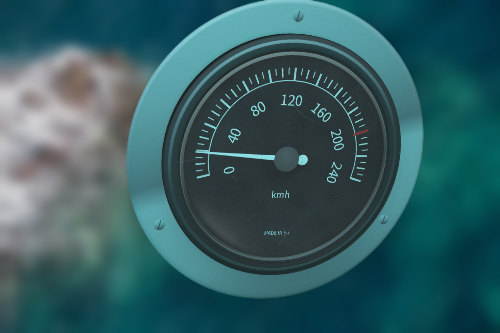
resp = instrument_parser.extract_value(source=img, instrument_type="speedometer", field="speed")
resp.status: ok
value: 20 km/h
